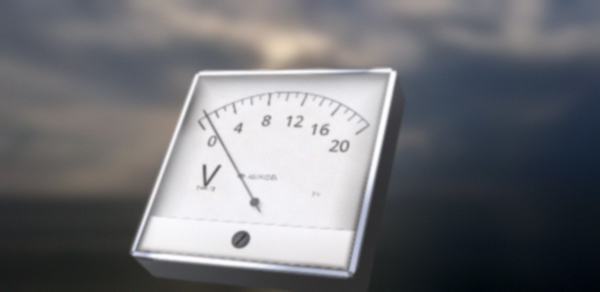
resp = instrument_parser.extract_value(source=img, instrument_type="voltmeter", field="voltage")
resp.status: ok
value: 1 V
